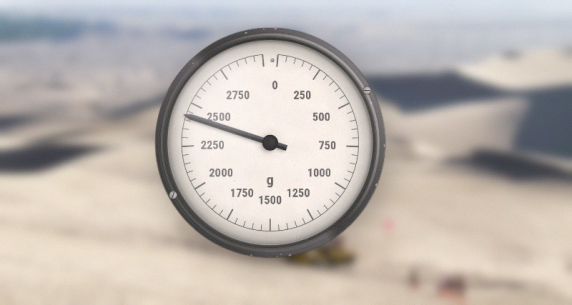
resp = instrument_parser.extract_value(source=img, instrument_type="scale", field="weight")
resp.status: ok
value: 2425 g
